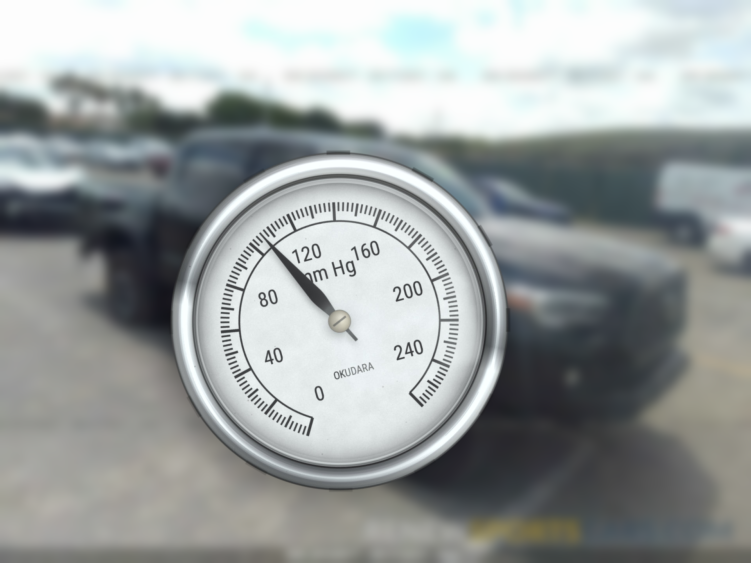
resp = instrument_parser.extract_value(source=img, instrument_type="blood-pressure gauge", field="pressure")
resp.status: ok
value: 106 mmHg
